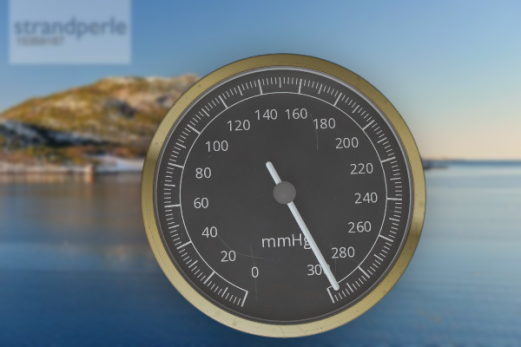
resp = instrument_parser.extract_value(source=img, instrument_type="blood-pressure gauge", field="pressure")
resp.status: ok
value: 296 mmHg
